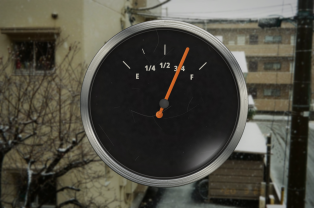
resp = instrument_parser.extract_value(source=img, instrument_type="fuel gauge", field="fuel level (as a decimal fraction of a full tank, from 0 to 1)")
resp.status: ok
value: 0.75
